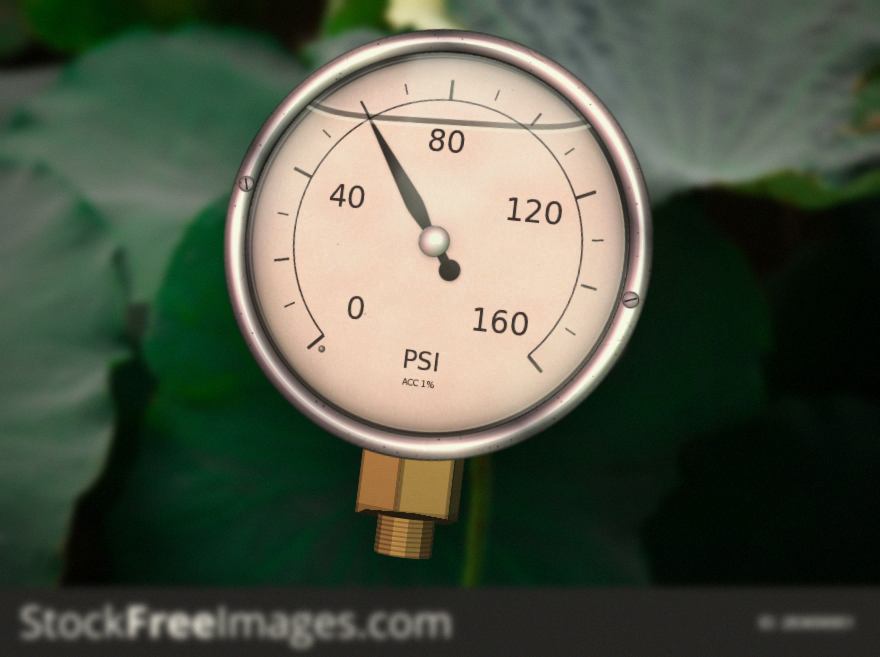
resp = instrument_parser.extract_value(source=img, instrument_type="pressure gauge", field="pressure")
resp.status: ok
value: 60 psi
